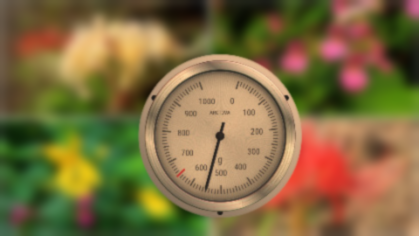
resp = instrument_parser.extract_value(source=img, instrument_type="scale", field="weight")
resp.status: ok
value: 550 g
